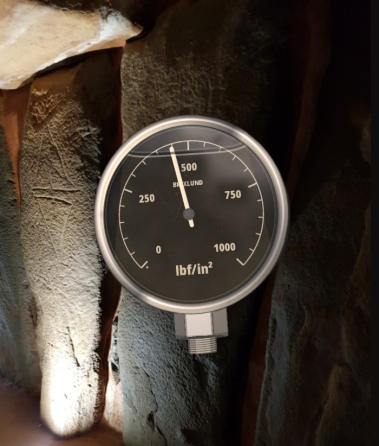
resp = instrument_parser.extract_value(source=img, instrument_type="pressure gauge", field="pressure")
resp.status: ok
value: 450 psi
